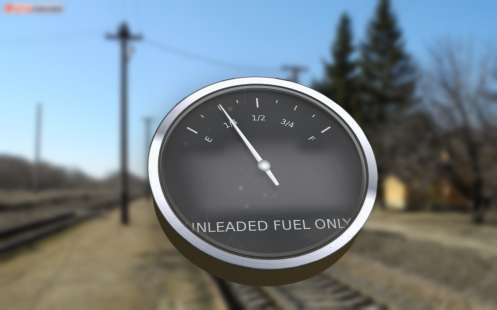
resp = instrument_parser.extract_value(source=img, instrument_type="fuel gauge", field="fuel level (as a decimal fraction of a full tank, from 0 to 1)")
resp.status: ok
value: 0.25
